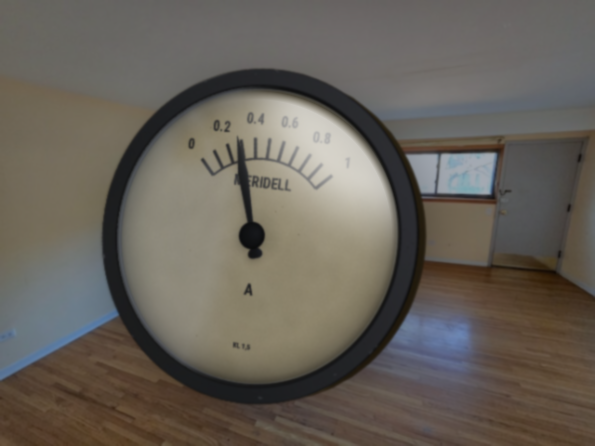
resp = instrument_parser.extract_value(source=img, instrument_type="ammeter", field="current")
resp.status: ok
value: 0.3 A
